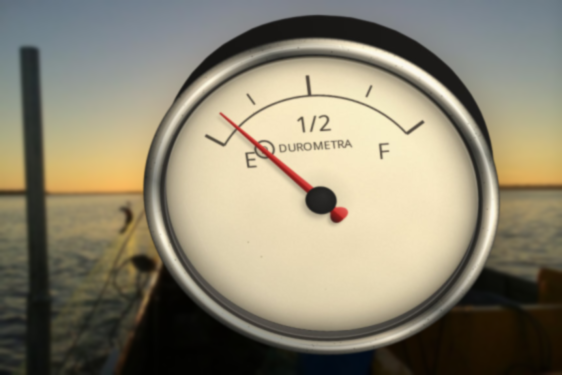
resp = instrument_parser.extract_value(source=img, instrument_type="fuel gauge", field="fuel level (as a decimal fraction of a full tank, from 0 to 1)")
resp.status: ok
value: 0.125
